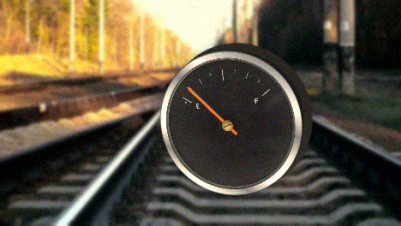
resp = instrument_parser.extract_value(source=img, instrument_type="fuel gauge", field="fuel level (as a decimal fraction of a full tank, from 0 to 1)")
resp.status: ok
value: 0.125
